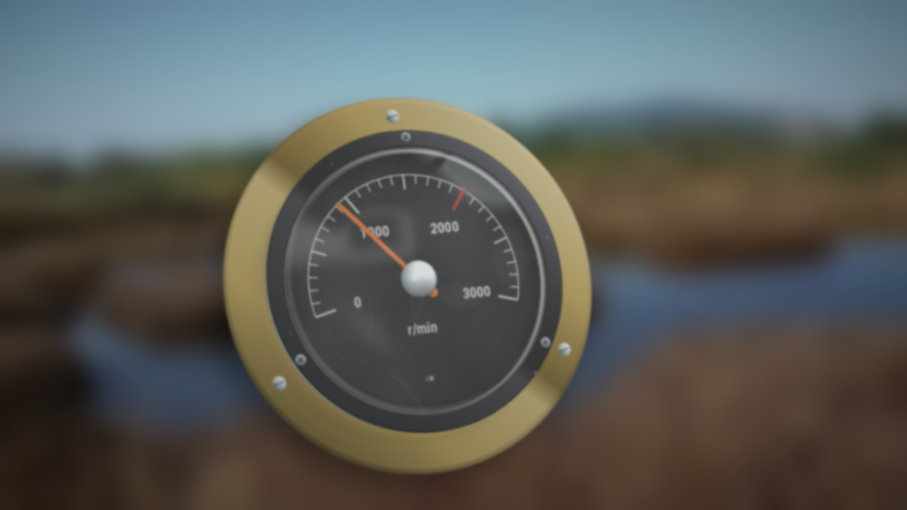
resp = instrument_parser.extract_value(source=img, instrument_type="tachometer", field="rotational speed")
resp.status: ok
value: 900 rpm
